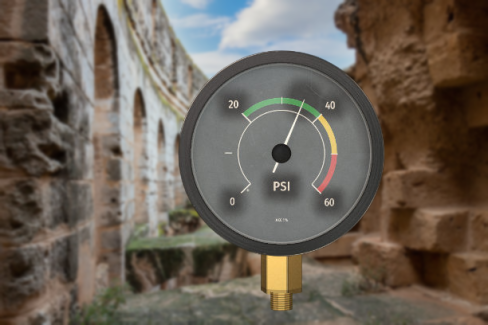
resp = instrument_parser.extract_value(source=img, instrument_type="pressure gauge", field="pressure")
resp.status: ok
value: 35 psi
